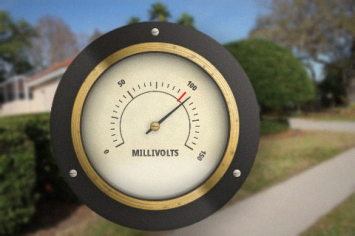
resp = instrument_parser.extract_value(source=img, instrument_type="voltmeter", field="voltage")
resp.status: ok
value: 105 mV
